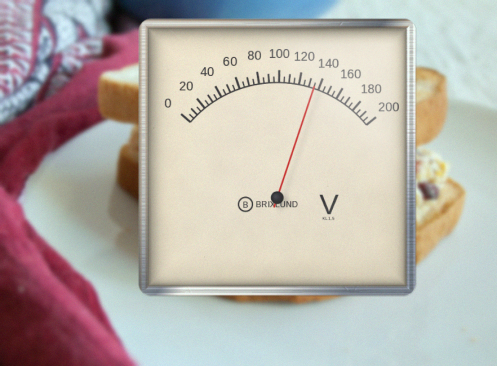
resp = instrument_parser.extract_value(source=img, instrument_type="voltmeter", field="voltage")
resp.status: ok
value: 135 V
